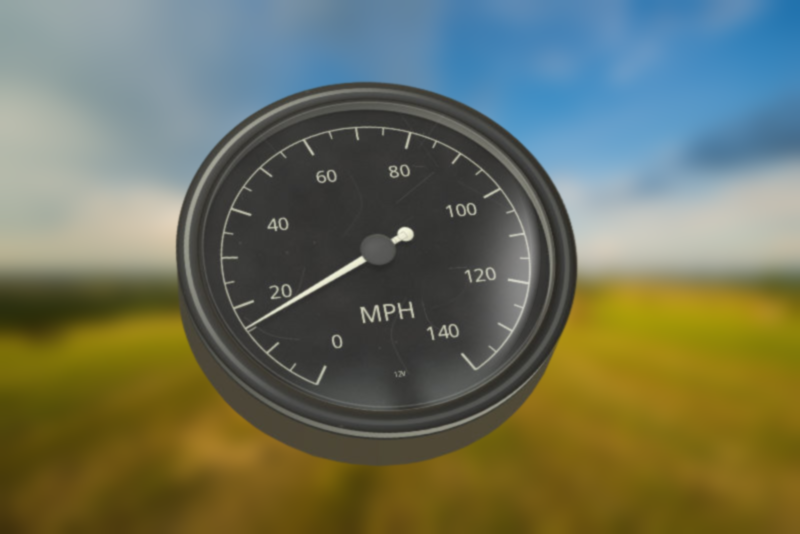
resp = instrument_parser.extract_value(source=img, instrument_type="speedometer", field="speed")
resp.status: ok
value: 15 mph
